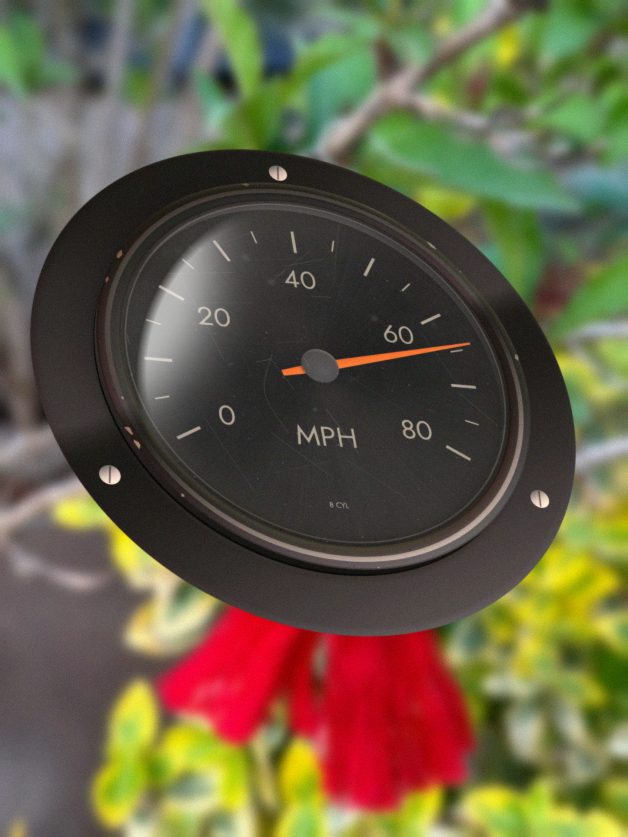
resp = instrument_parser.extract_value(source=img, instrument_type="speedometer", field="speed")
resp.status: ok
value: 65 mph
